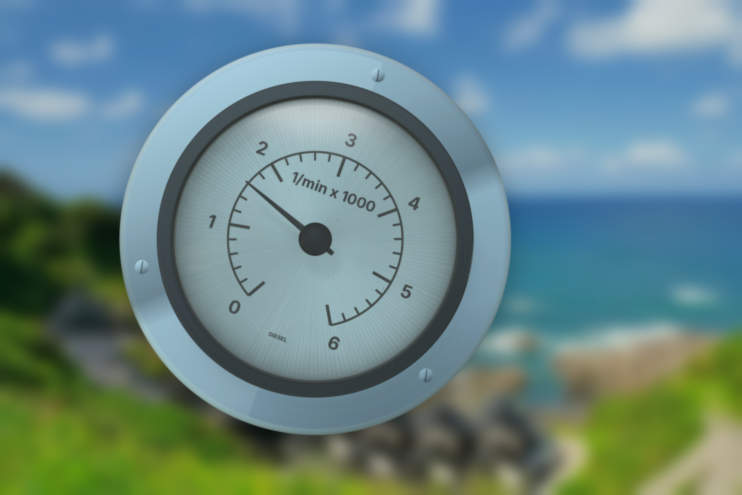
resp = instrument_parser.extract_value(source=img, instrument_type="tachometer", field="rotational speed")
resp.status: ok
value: 1600 rpm
